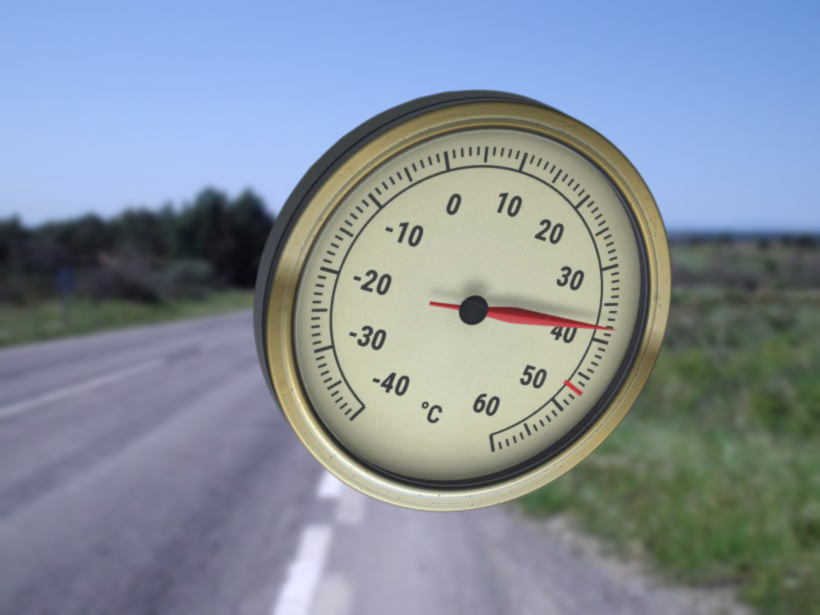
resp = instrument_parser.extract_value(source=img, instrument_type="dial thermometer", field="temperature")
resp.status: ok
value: 38 °C
